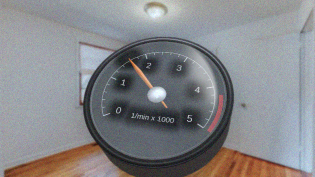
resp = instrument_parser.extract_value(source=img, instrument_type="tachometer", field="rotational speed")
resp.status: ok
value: 1600 rpm
